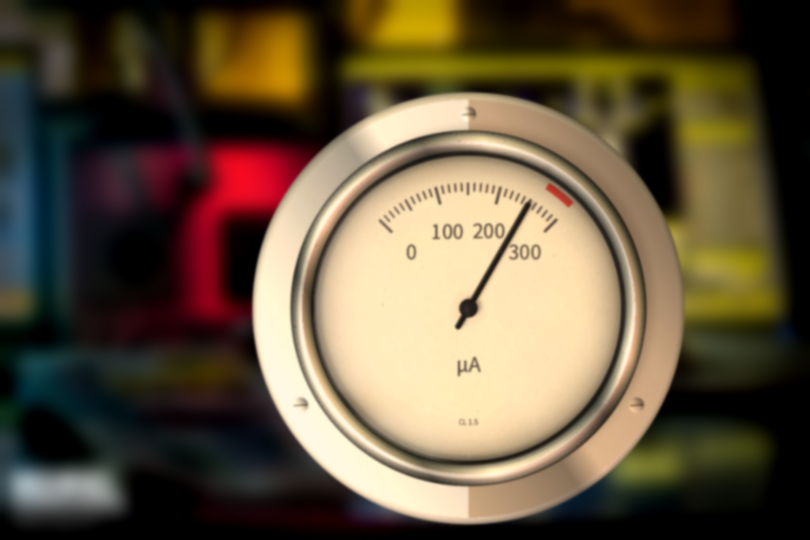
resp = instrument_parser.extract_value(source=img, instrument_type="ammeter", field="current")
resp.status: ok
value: 250 µA
